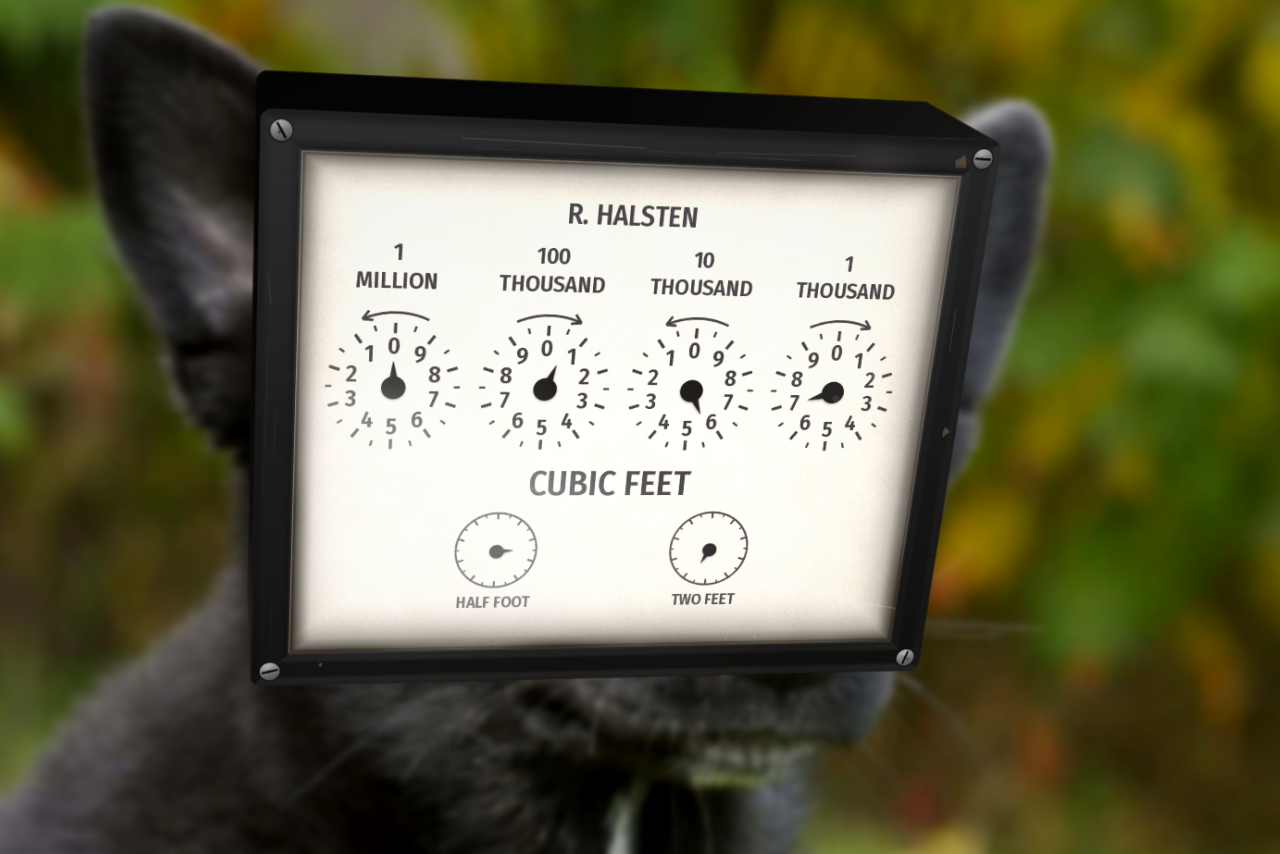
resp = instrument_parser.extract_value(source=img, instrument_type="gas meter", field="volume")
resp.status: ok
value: 5700 ft³
